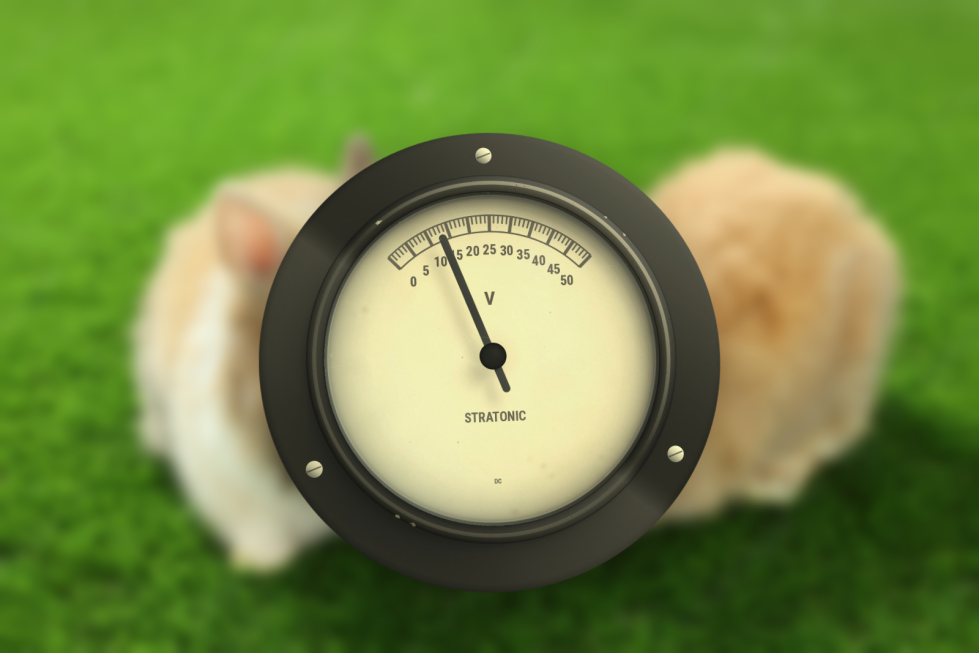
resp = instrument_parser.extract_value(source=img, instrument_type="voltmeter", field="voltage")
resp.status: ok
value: 13 V
